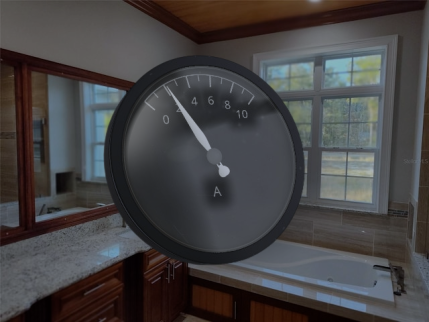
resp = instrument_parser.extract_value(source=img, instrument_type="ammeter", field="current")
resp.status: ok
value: 2 A
